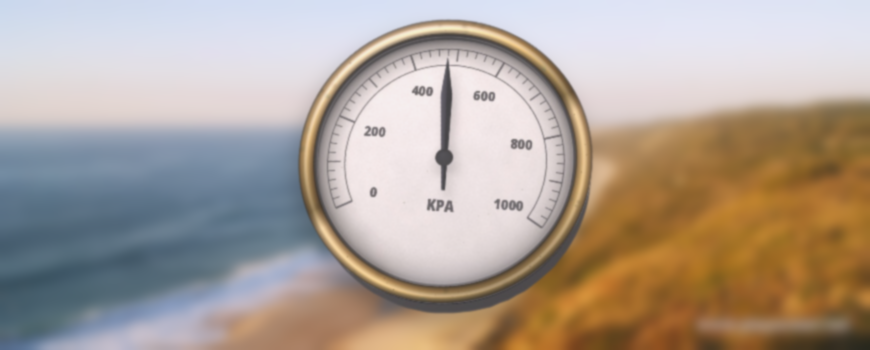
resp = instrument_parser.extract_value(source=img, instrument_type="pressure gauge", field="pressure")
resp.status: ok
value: 480 kPa
